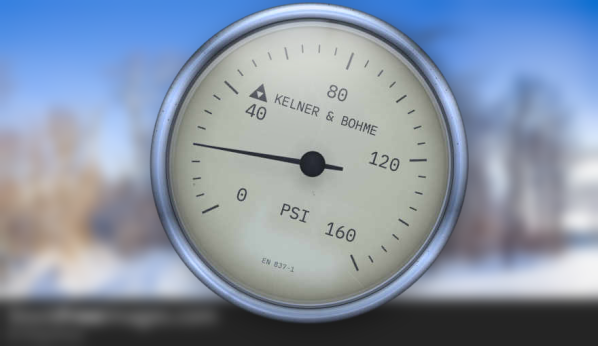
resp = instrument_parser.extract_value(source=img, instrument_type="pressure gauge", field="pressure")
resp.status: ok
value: 20 psi
